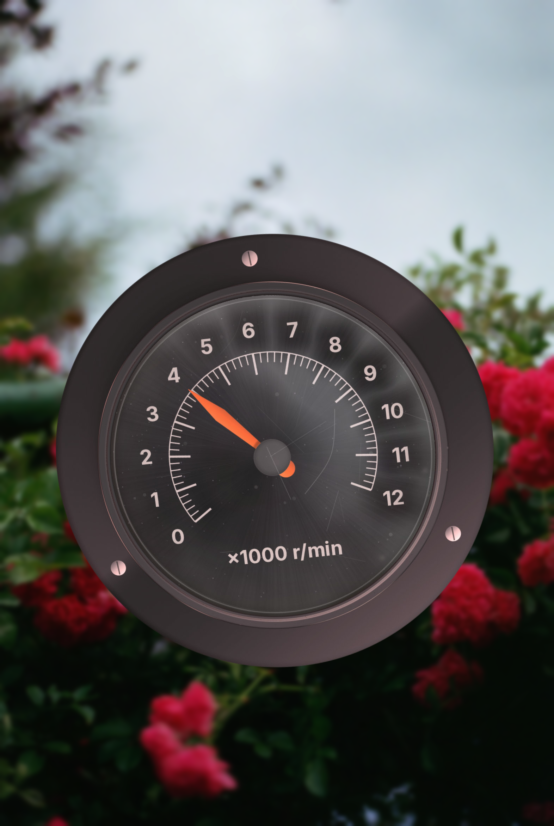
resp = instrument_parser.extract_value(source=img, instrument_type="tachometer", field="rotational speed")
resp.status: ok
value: 4000 rpm
